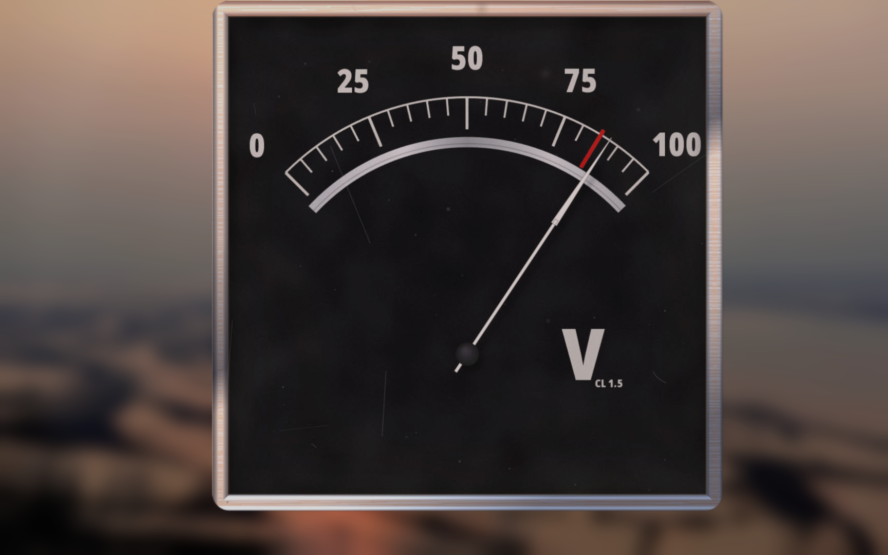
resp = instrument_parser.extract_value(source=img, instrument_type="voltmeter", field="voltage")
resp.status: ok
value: 87.5 V
